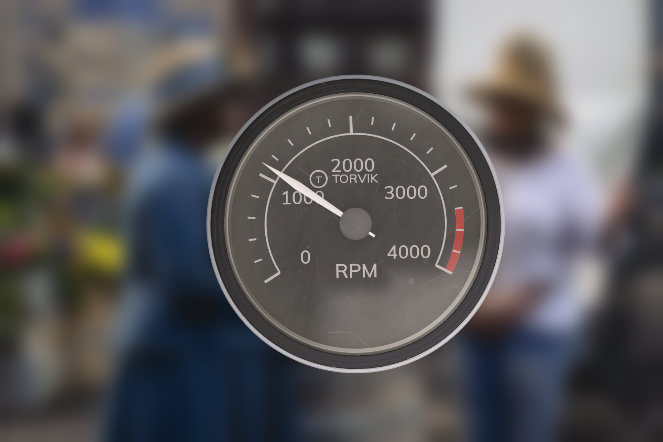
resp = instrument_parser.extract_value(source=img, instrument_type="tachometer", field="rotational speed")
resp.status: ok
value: 1100 rpm
